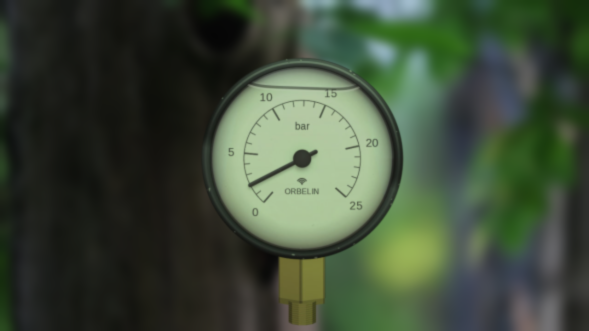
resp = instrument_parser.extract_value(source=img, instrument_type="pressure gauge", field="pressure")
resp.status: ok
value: 2 bar
